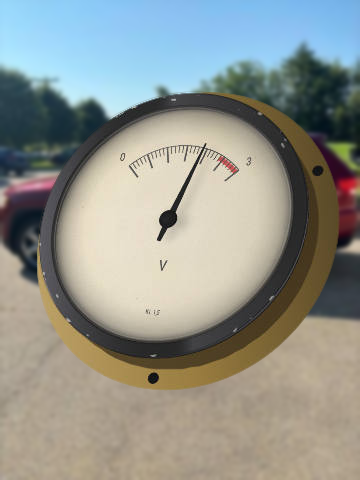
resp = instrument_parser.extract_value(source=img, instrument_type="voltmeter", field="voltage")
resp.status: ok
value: 2 V
